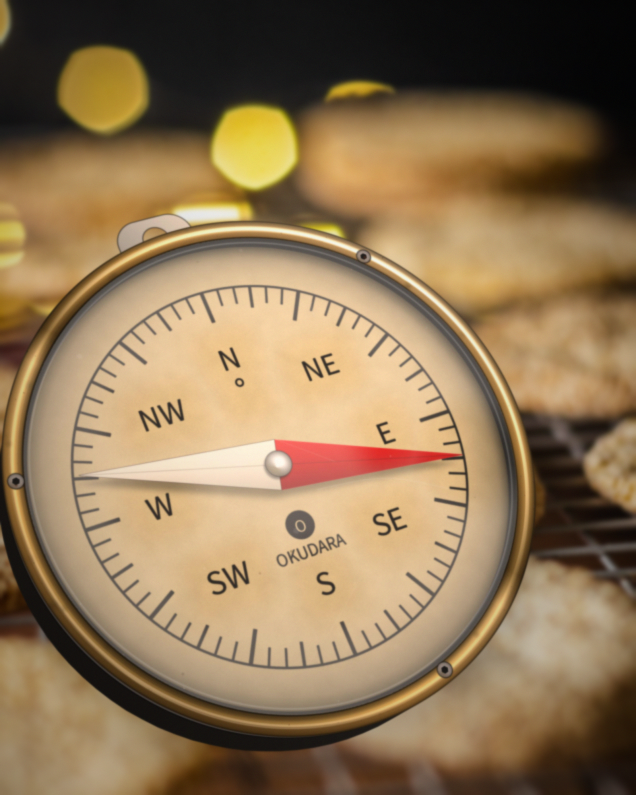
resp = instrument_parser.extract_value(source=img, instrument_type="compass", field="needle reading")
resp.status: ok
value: 105 °
